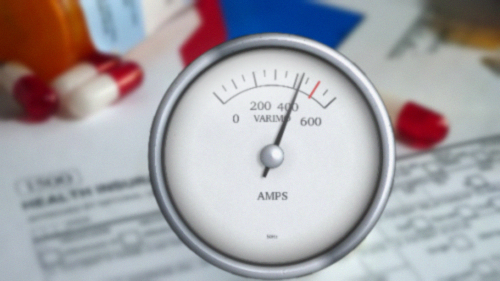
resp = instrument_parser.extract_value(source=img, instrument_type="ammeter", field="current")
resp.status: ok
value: 425 A
